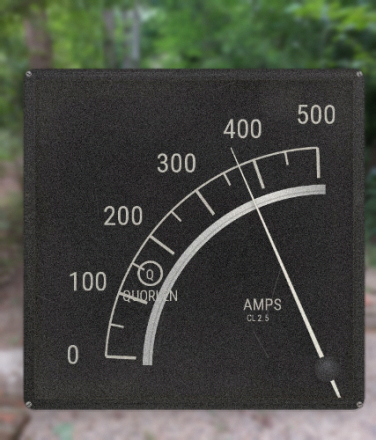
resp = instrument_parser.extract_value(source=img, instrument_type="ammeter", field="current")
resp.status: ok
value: 375 A
